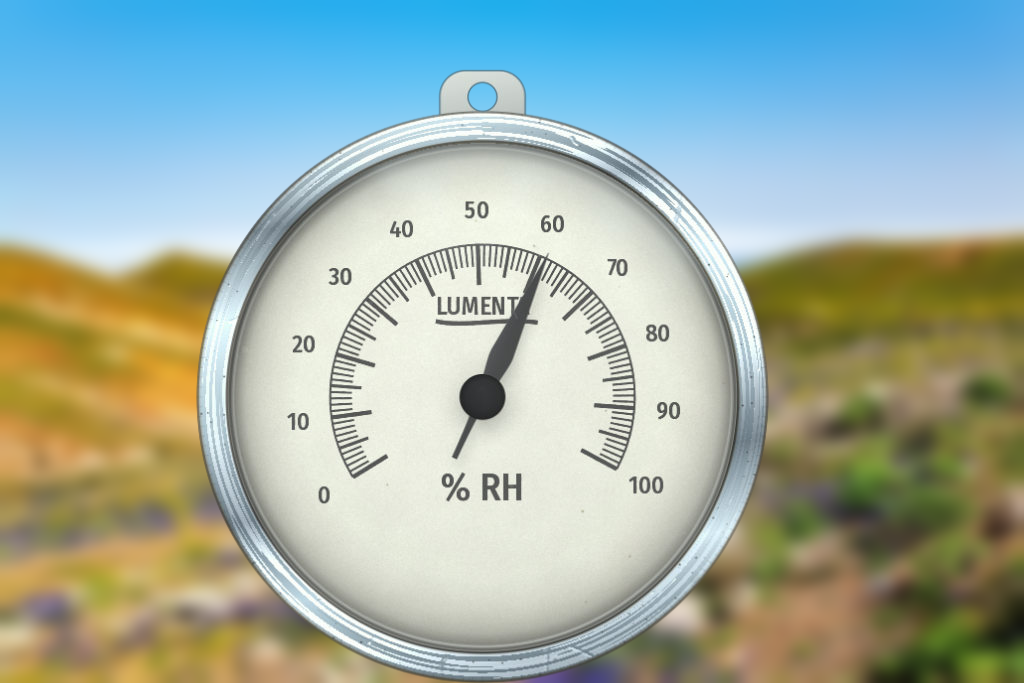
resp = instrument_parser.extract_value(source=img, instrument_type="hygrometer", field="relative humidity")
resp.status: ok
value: 61 %
